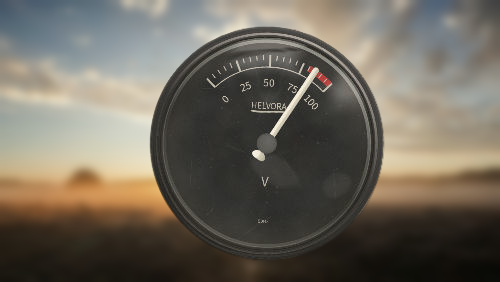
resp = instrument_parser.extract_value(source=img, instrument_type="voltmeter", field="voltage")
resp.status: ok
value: 85 V
